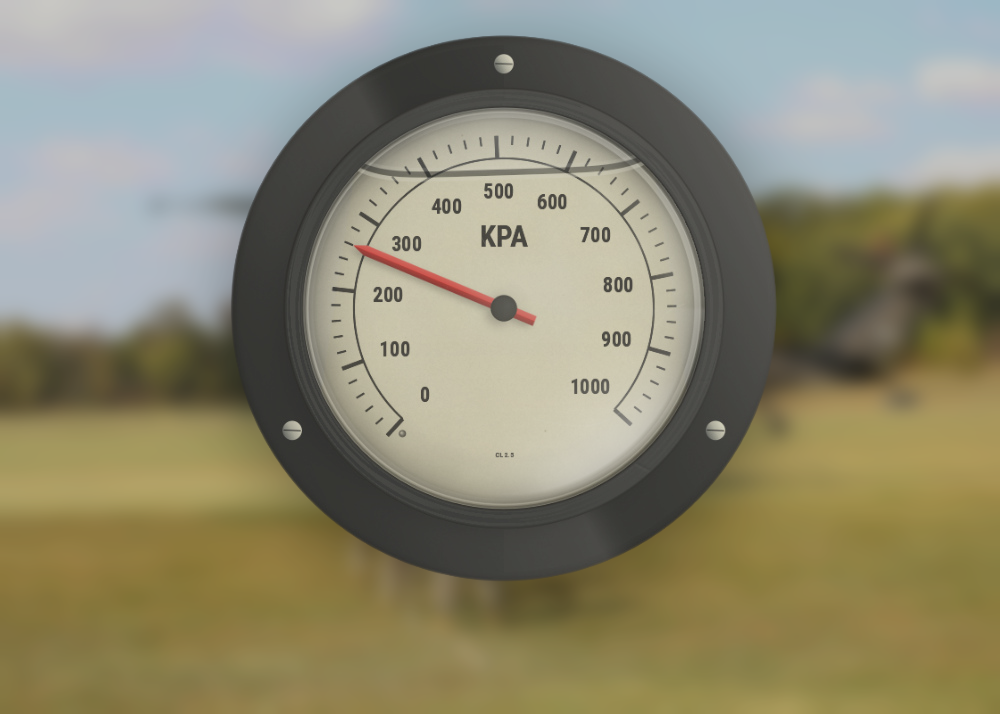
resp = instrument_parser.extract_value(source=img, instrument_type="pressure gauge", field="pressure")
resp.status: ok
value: 260 kPa
